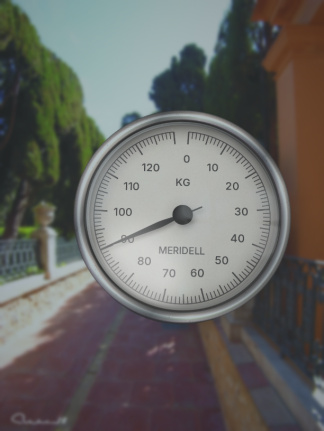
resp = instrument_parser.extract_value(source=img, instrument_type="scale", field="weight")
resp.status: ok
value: 90 kg
